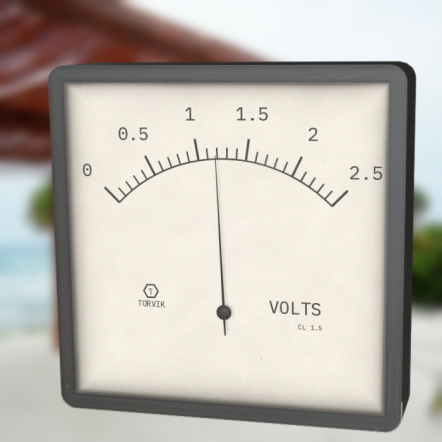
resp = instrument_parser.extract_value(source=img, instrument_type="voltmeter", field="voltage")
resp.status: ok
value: 1.2 V
